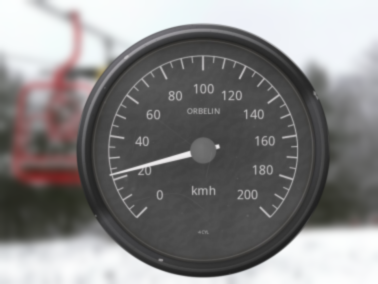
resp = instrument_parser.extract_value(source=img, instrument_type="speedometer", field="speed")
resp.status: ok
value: 22.5 km/h
